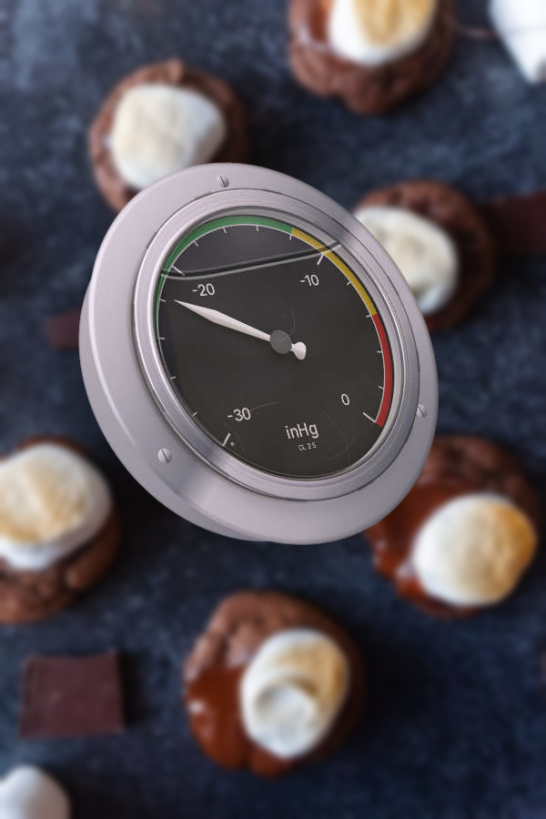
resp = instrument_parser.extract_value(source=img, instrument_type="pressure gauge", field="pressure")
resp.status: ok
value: -22 inHg
